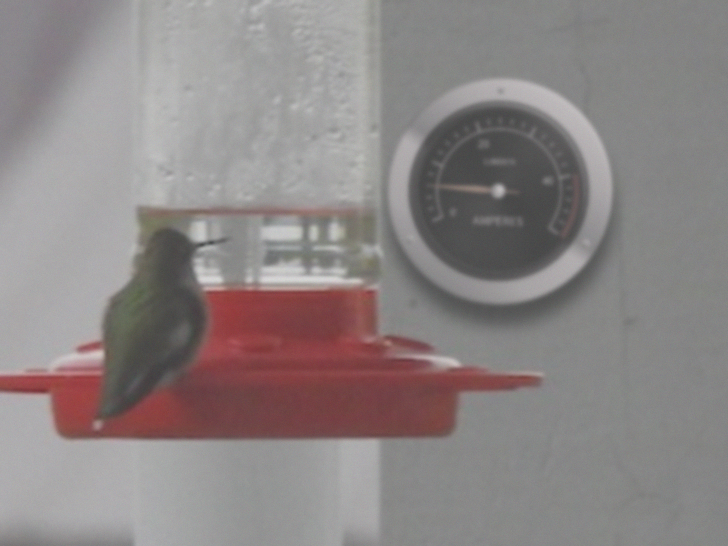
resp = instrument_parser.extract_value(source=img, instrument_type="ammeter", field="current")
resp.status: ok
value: 6 A
